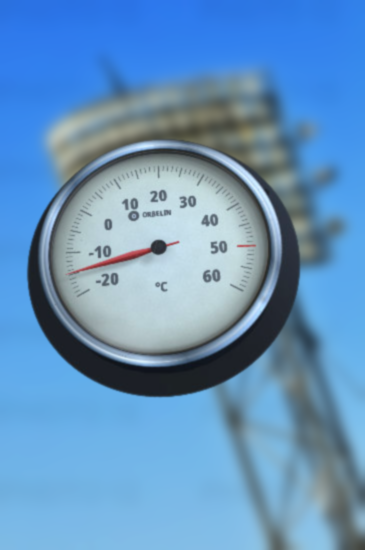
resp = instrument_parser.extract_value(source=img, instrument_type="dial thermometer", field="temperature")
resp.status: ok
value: -15 °C
